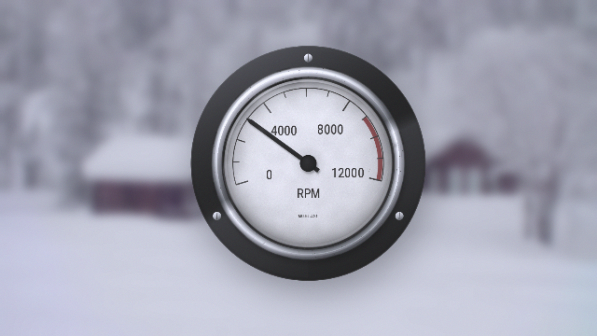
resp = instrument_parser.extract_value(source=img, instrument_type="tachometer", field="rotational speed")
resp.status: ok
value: 3000 rpm
